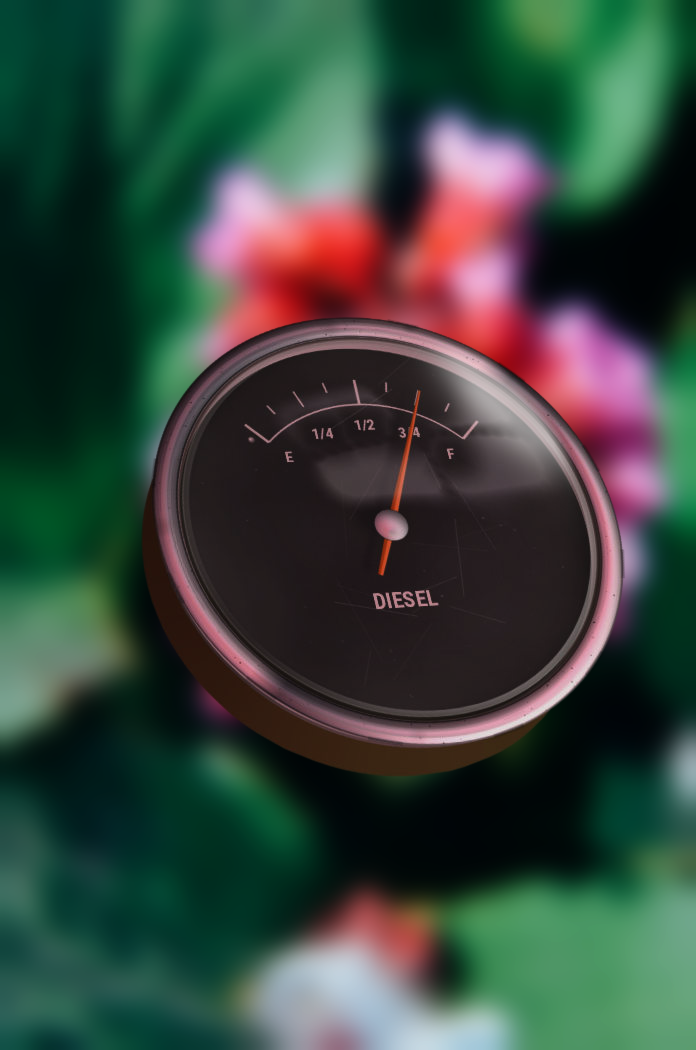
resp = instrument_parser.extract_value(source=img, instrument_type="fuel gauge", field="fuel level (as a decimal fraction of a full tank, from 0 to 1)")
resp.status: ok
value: 0.75
